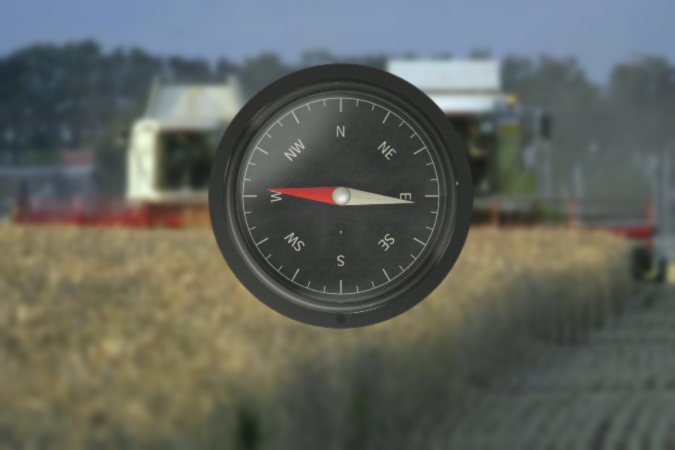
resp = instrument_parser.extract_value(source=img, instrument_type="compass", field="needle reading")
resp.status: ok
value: 275 °
